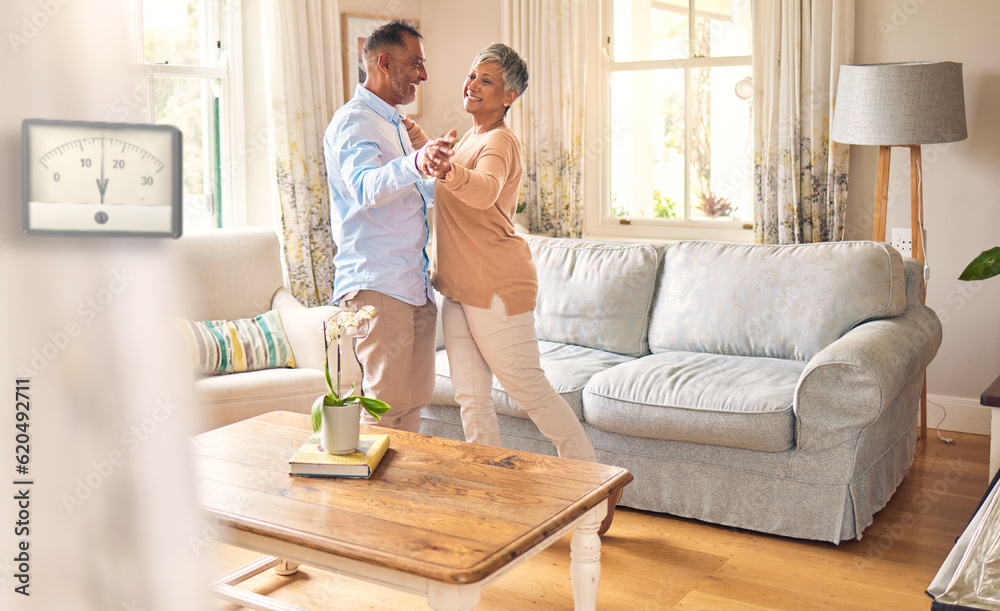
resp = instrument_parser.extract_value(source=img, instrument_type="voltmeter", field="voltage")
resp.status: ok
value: 15 V
